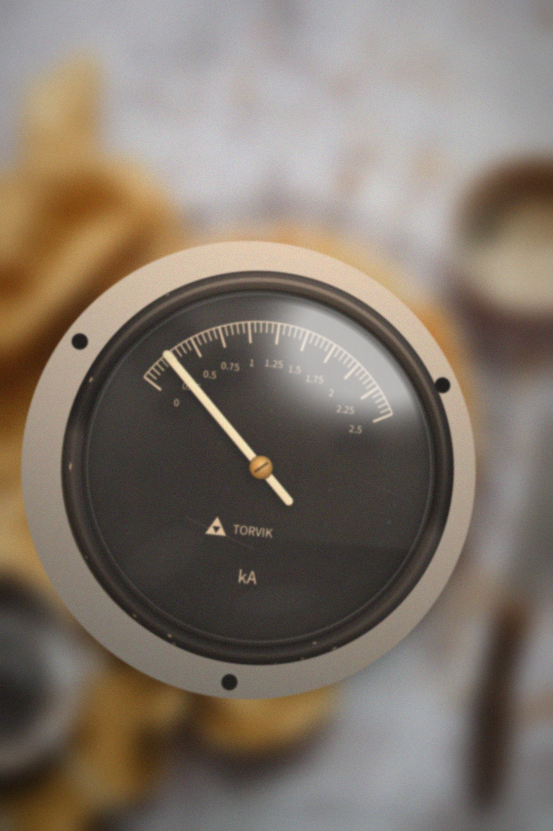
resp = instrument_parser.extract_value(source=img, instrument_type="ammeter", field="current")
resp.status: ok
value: 0.25 kA
